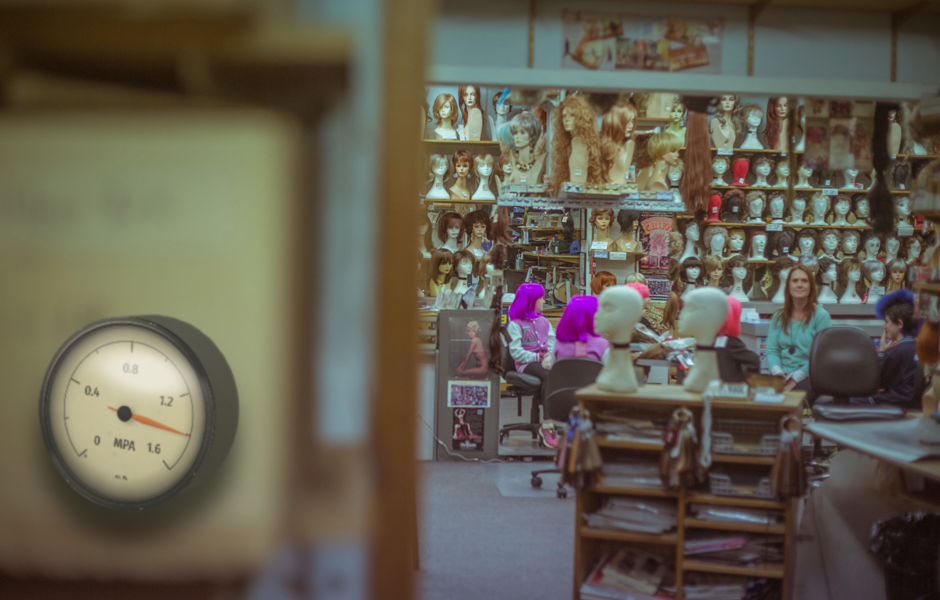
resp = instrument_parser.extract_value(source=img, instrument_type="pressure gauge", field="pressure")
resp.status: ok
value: 1.4 MPa
